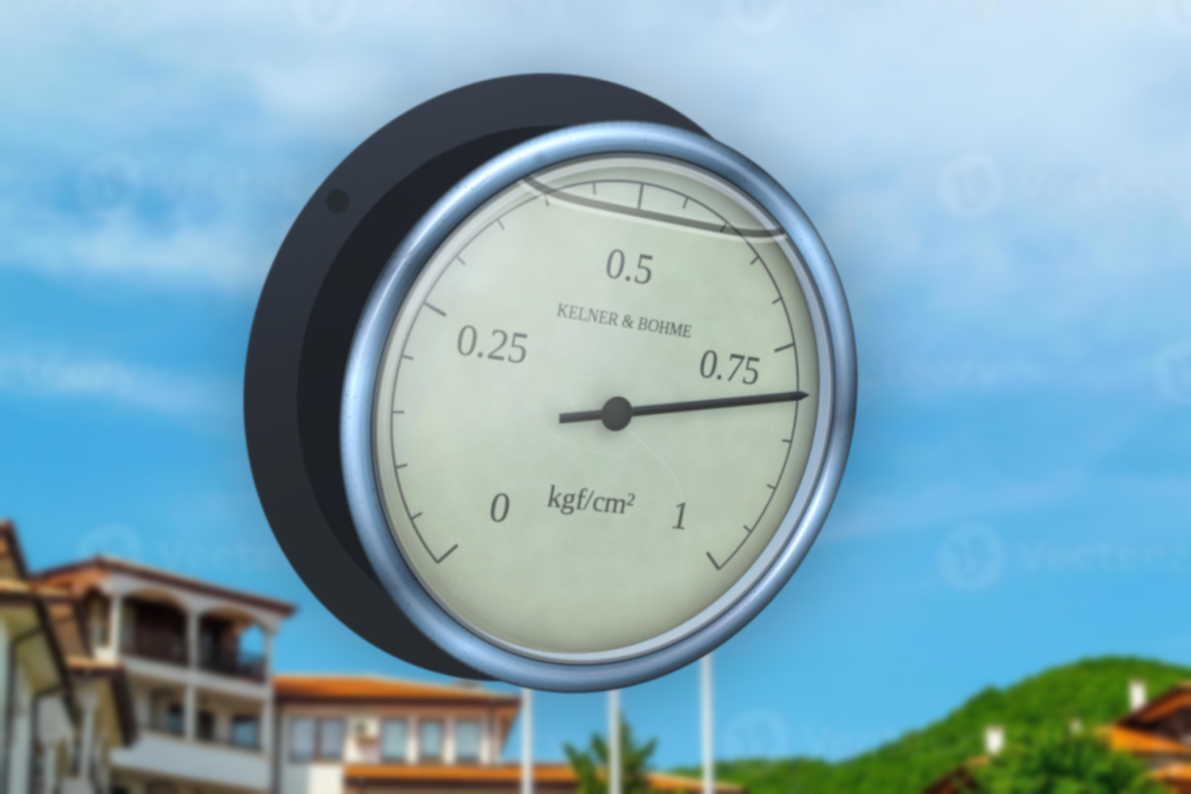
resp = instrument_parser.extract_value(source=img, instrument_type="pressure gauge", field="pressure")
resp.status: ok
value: 0.8 kg/cm²
